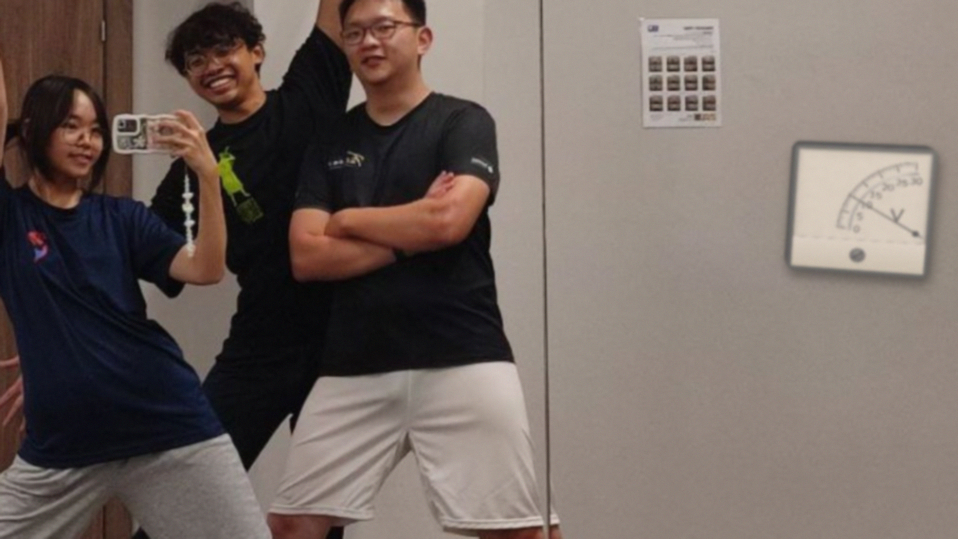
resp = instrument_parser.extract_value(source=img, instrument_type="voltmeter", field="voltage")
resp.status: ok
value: 10 V
